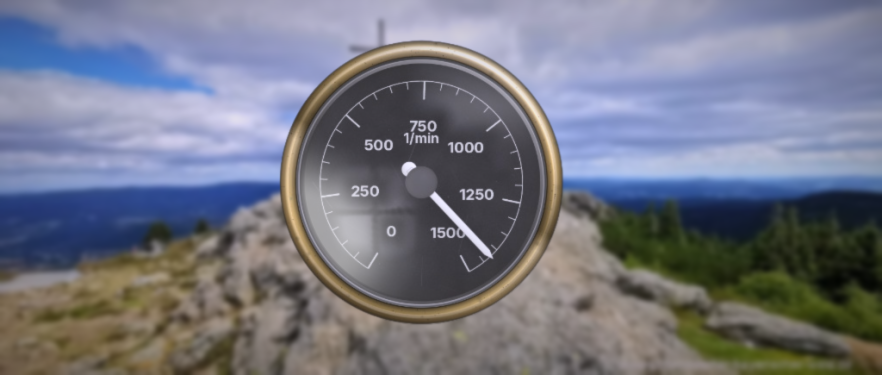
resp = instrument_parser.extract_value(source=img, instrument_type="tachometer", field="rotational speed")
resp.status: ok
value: 1425 rpm
